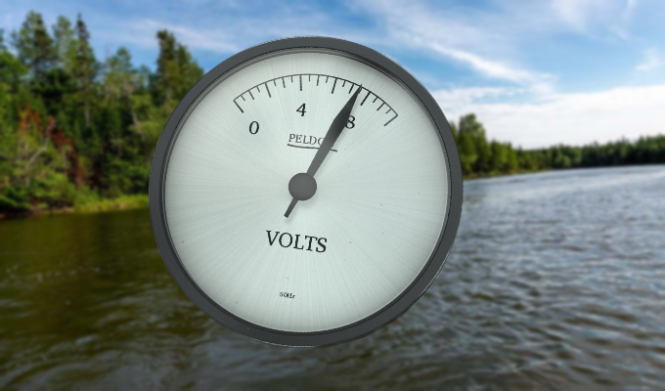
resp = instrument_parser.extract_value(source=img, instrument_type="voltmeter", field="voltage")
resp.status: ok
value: 7.5 V
